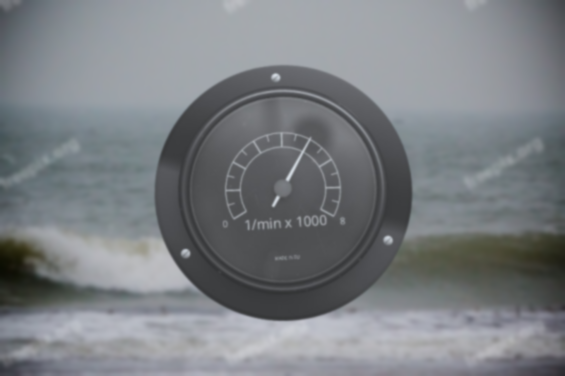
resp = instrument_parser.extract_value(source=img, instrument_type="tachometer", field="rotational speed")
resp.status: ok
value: 5000 rpm
